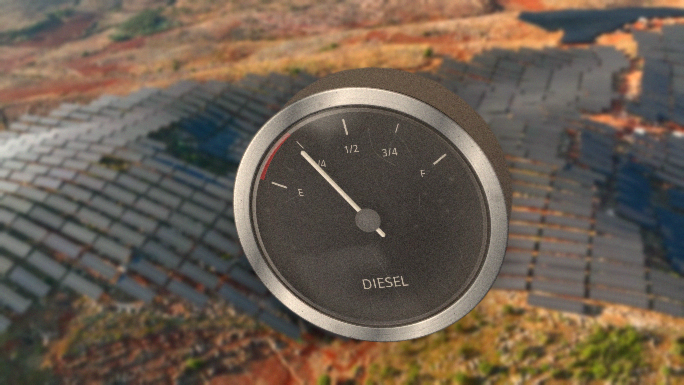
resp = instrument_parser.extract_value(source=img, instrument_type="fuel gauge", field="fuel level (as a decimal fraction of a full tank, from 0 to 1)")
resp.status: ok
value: 0.25
